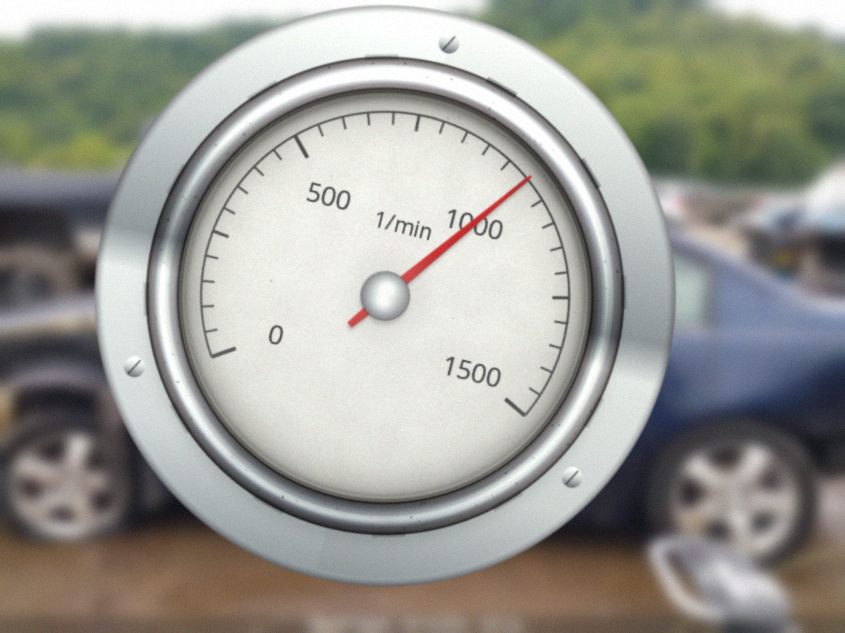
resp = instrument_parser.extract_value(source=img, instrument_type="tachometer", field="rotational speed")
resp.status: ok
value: 1000 rpm
